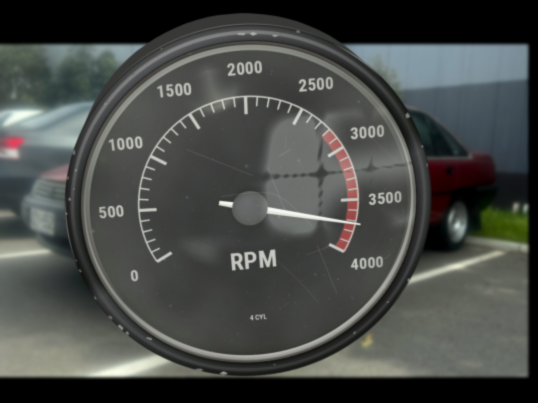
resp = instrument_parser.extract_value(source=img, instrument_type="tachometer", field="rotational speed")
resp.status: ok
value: 3700 rpm
